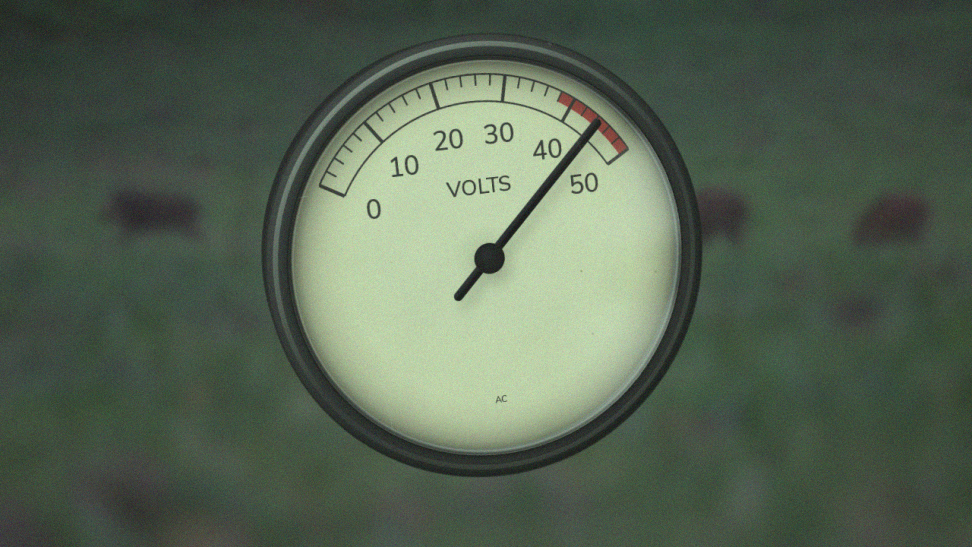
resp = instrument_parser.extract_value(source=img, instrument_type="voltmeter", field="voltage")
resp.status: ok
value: 44 V
